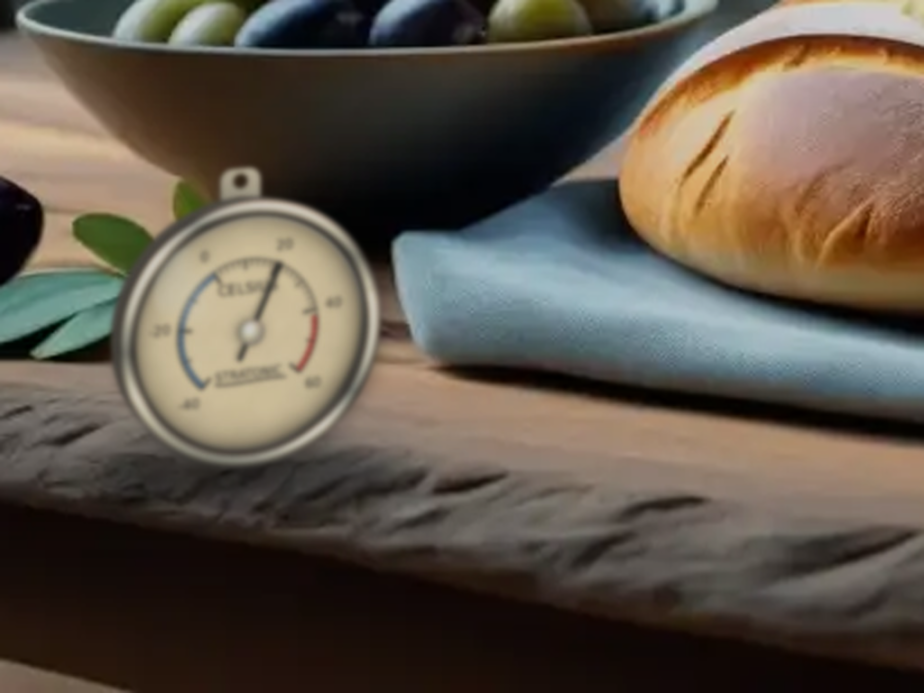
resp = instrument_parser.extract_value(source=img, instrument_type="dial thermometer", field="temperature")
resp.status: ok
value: 20 °C
